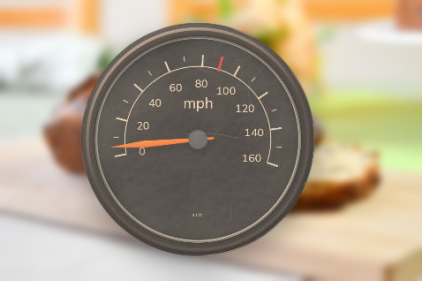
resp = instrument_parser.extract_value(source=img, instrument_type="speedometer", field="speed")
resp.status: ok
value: 5 mph
